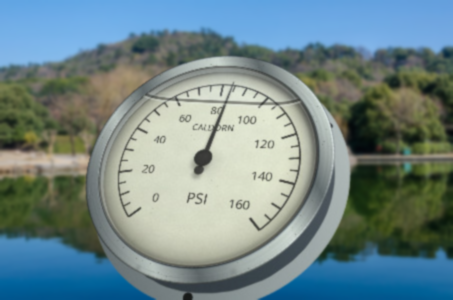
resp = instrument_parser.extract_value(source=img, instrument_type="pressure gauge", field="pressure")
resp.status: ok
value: 85 psi
